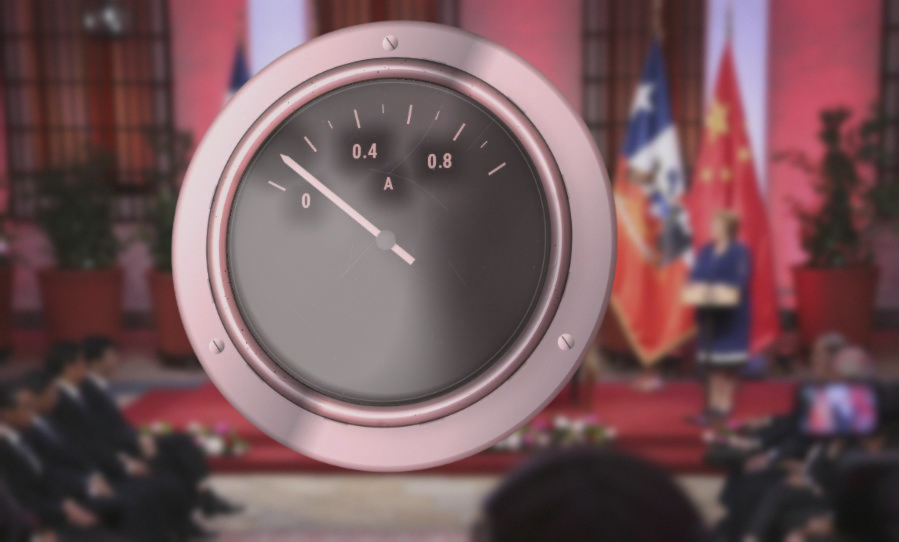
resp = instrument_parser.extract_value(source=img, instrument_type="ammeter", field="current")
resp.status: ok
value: 0.1 A
